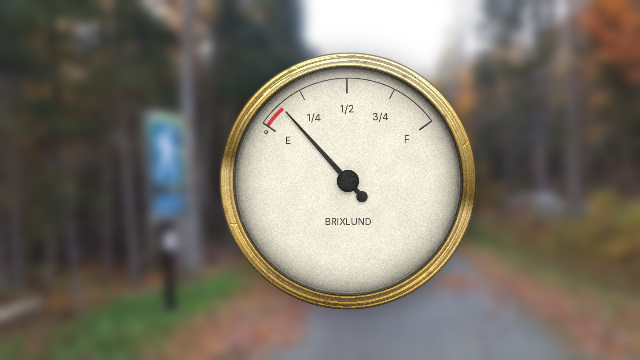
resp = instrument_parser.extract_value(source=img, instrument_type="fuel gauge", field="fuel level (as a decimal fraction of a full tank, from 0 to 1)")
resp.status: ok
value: 0.125
